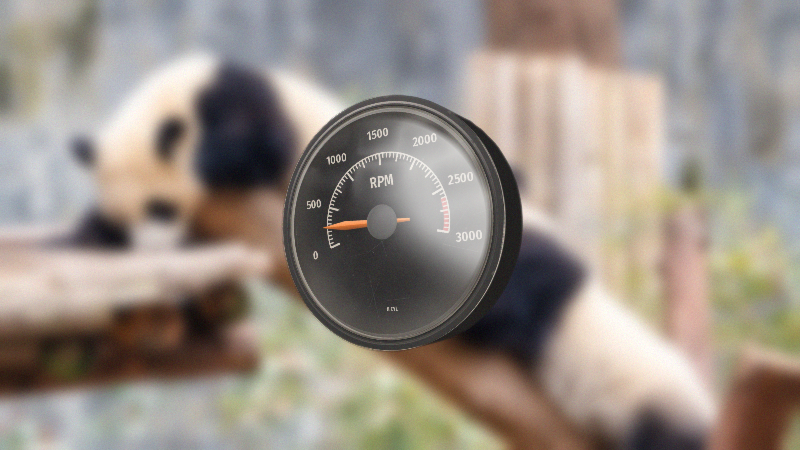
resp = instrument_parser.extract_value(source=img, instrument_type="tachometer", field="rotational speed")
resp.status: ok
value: 250 rpm
